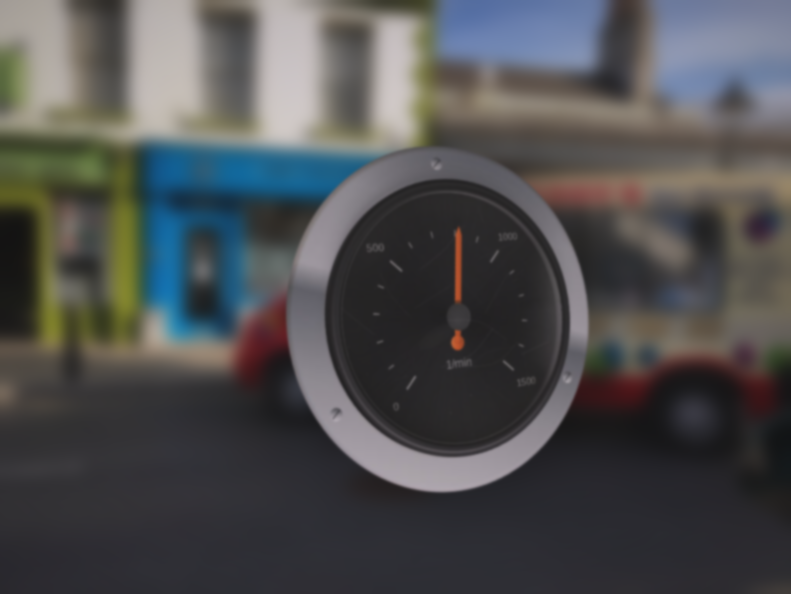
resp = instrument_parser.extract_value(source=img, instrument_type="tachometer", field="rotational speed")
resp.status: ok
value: 800 rpm
